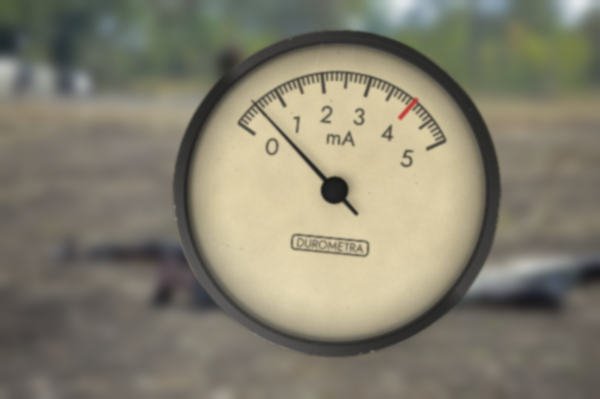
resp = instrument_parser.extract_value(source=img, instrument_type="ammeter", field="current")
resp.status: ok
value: 0.5 mA
